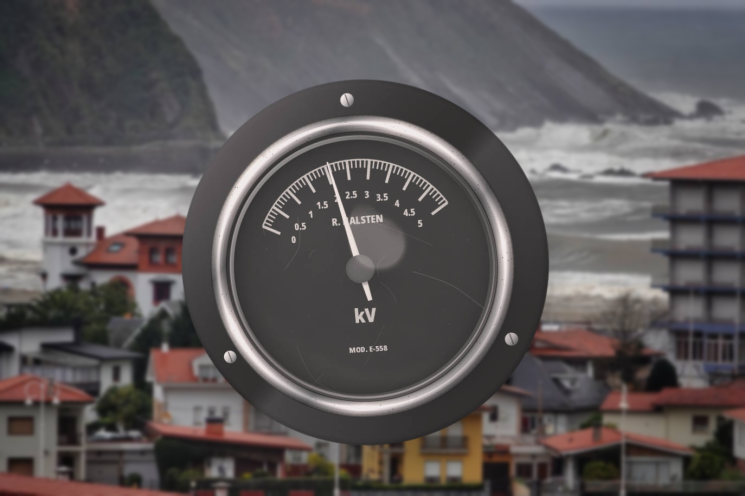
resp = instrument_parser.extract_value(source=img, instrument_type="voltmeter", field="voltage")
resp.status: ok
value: 2.1 kV
